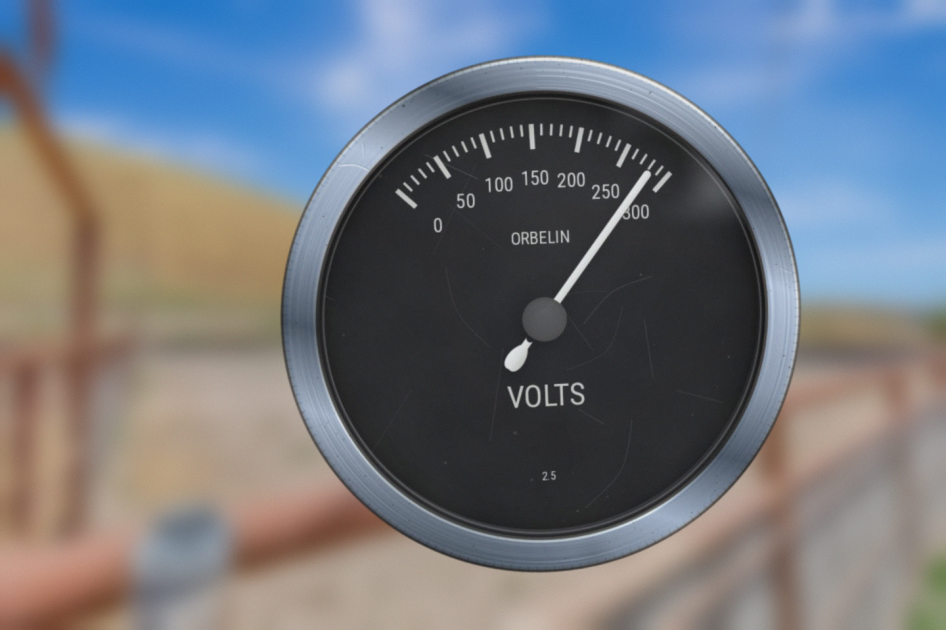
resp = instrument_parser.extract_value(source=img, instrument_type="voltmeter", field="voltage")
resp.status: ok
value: 280 V
